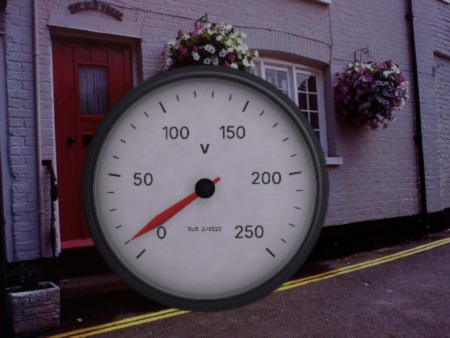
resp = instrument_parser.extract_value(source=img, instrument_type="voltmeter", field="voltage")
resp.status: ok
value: 10 V
